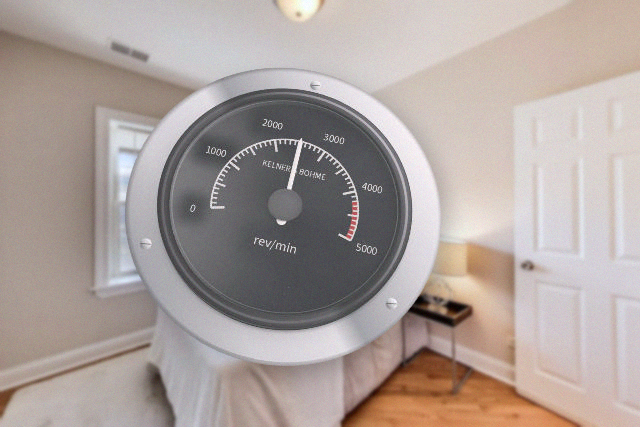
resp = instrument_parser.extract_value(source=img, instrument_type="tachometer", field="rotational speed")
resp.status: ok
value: 2500 rpm
